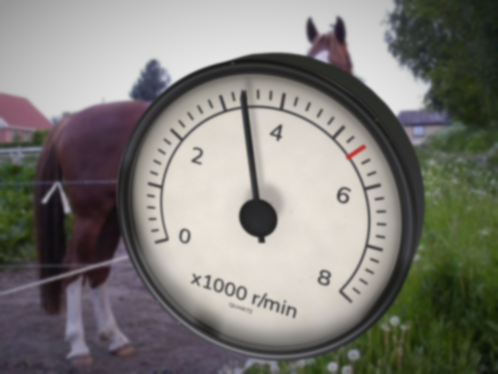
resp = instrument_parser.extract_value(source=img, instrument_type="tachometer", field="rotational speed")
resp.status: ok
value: 3400 rpm
